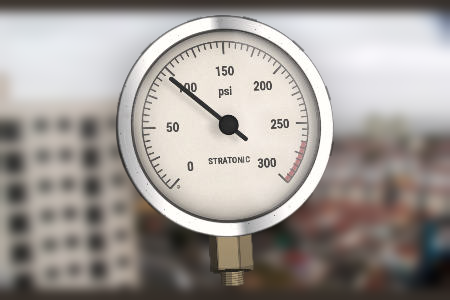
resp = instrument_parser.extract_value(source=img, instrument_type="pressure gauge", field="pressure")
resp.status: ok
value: 95 psi
